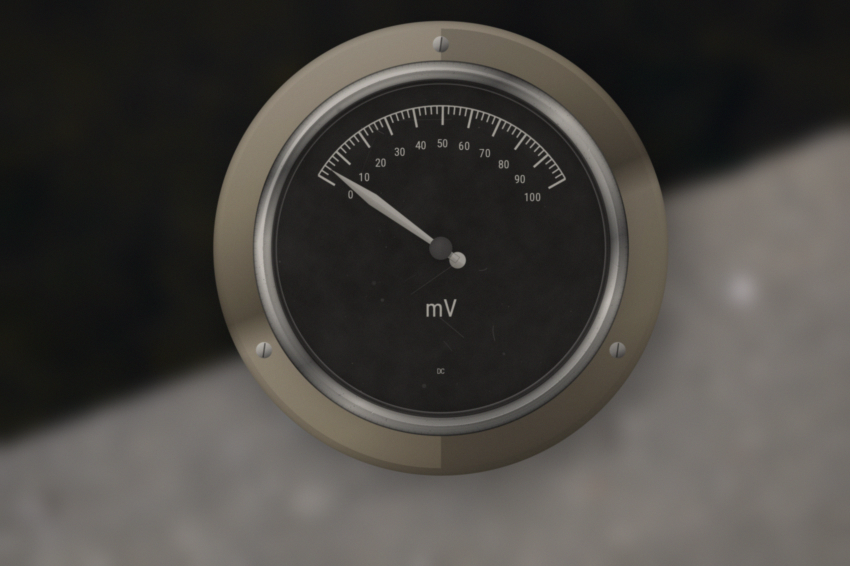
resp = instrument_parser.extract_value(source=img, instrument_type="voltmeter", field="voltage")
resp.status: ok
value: 4 mV
